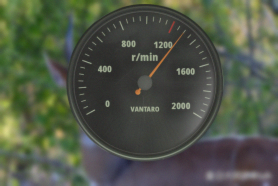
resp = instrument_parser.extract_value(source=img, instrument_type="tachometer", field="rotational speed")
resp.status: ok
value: 1300 rpm
